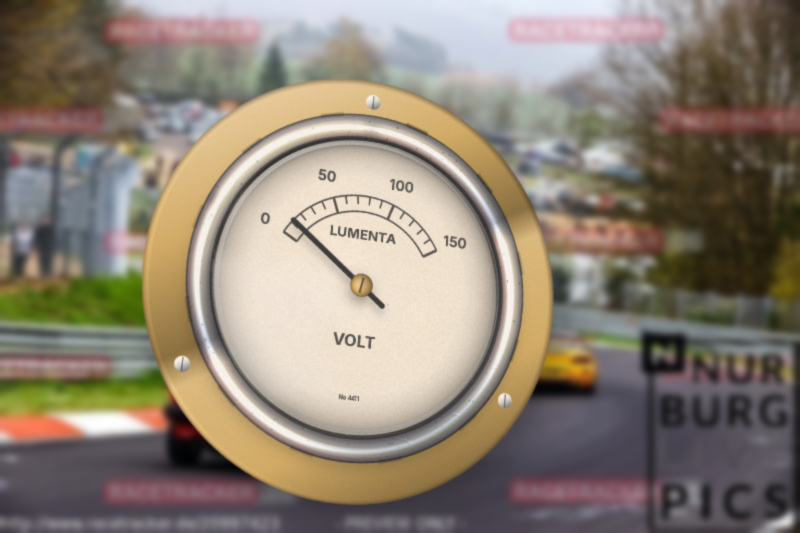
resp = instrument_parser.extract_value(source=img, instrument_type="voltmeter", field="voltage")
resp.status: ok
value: 10 V
